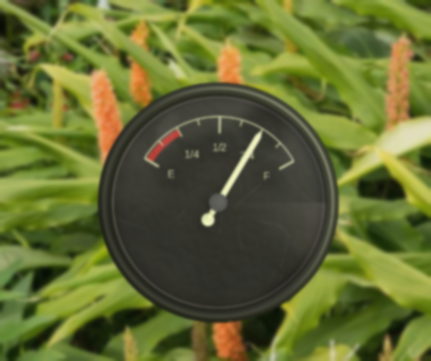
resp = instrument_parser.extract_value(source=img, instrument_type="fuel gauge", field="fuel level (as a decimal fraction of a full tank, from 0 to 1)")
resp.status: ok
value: 0.75
